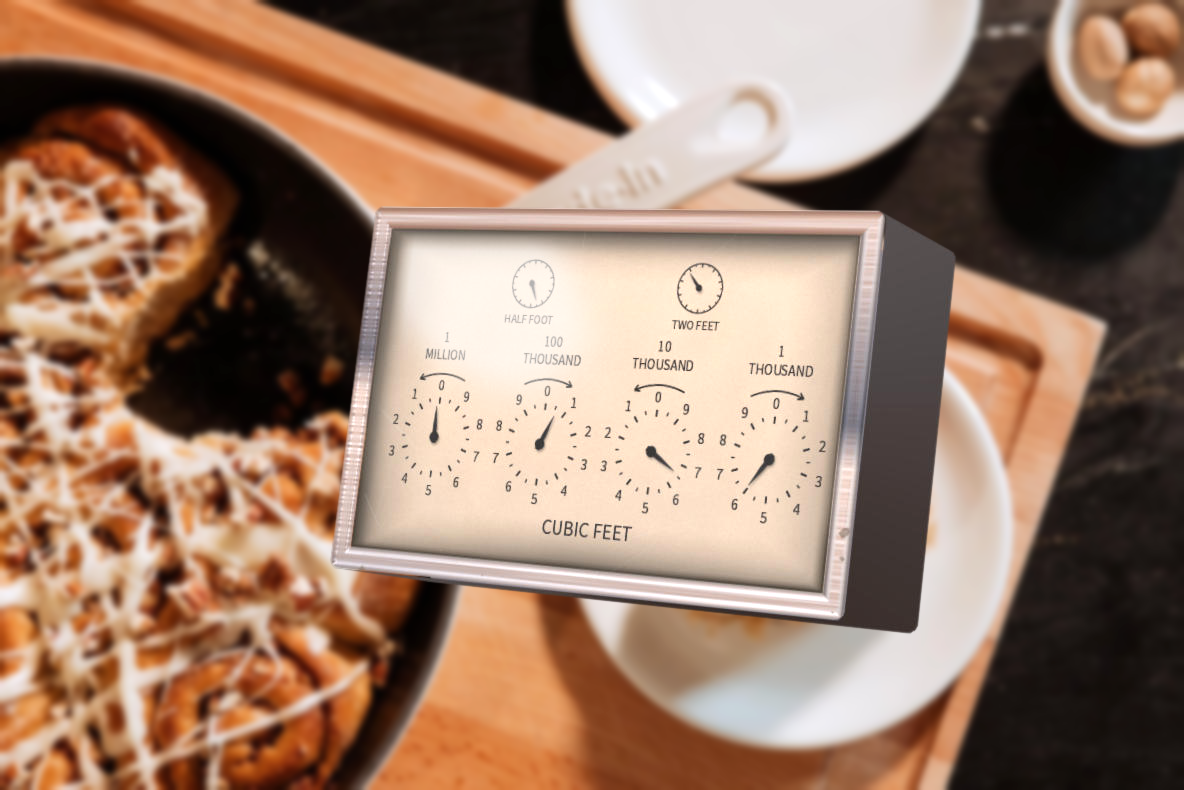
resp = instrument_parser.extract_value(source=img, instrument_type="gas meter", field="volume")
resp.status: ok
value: 6600 ft³
